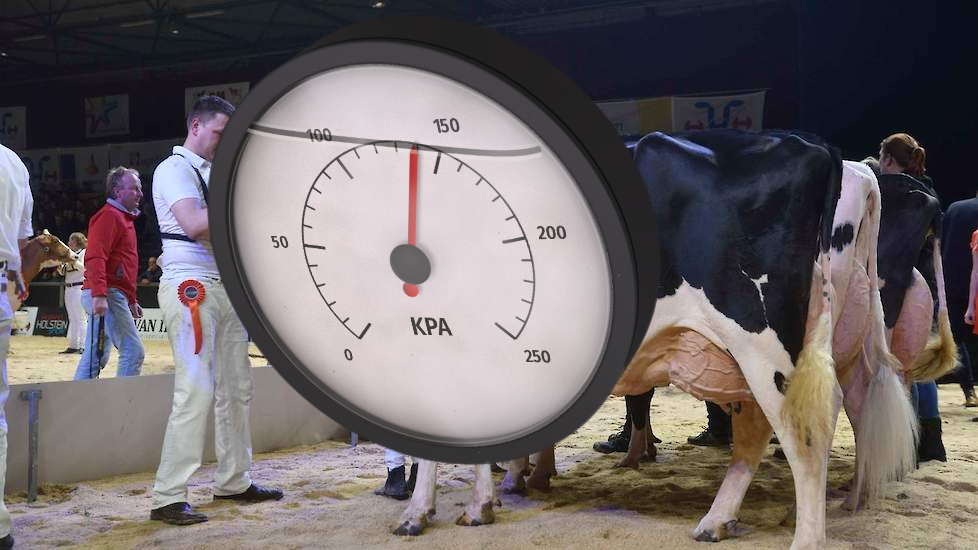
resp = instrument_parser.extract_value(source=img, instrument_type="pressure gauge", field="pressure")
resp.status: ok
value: 140 kPa
